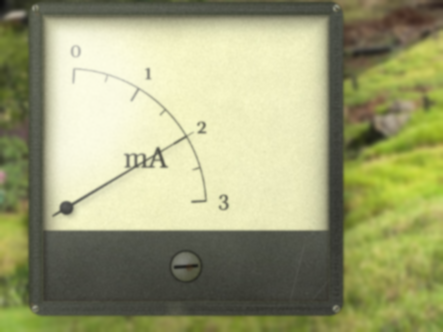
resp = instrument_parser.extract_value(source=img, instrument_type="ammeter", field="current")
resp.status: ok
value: 2 mA
